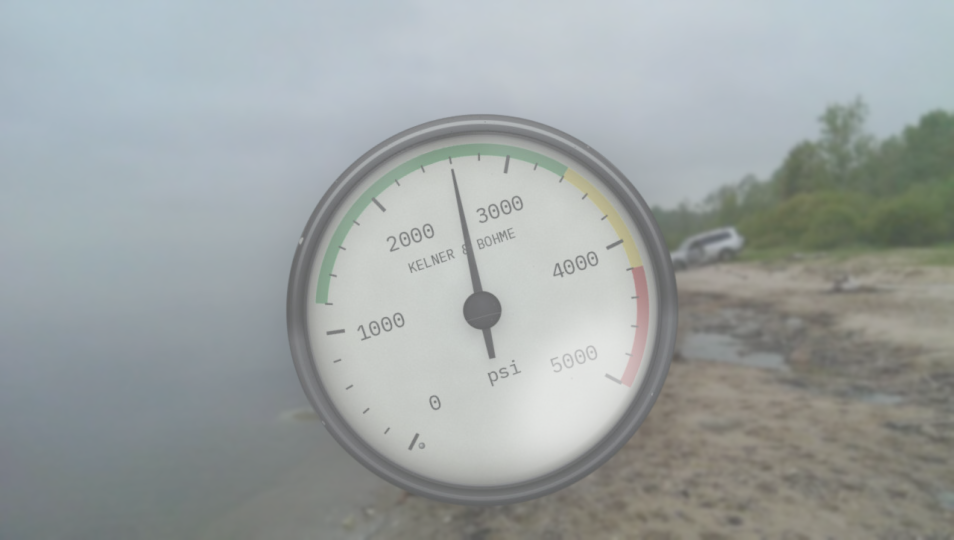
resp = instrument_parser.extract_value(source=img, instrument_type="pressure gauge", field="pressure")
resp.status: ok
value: 2600 psi
